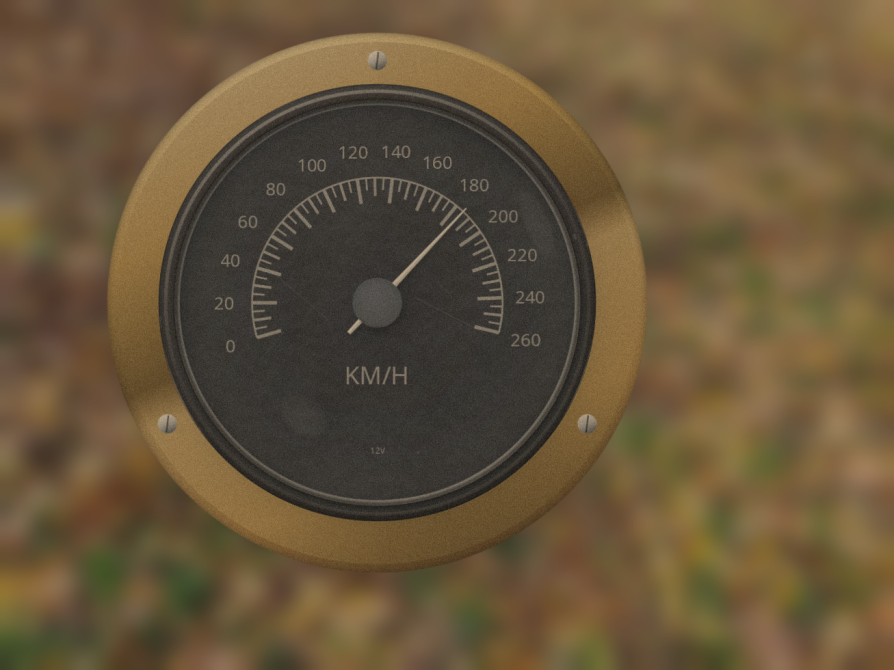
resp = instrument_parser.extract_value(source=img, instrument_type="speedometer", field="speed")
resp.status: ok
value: 185 km/h
